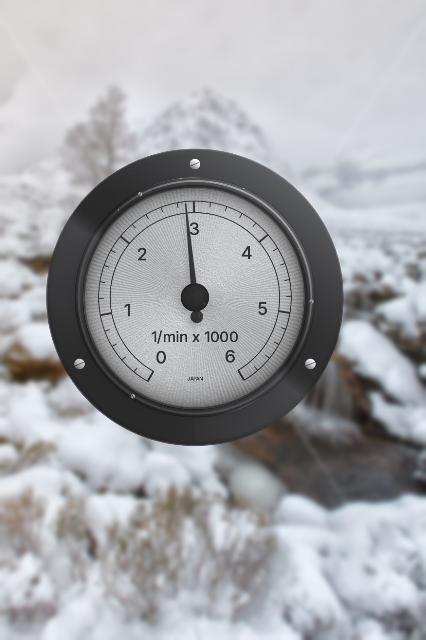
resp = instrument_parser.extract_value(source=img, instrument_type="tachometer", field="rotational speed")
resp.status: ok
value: 2900 rpm
